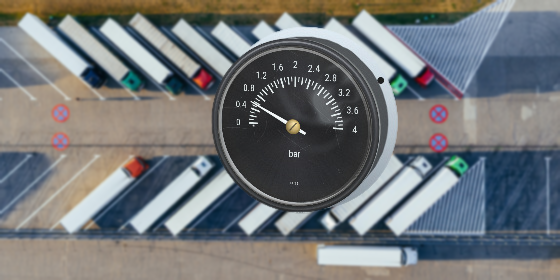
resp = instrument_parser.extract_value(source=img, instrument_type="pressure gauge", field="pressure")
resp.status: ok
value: 0.6 bar
